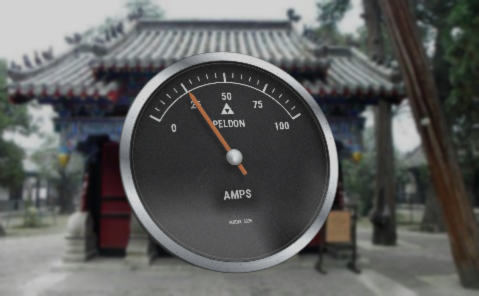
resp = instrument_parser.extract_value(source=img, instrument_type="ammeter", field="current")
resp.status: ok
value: 25 A
